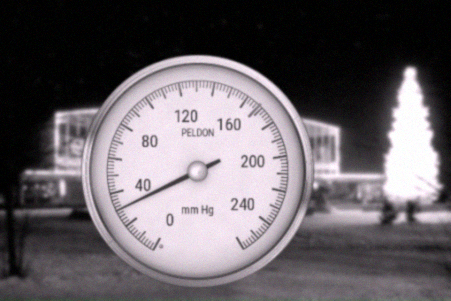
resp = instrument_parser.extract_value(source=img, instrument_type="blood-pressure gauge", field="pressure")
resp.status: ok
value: 30 mmHg
